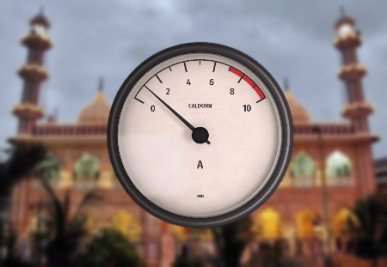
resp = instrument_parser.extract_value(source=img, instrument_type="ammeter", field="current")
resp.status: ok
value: 1 A
